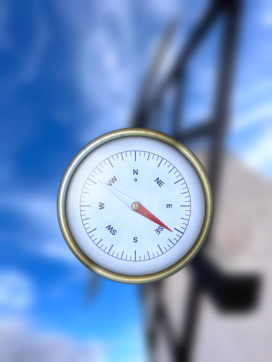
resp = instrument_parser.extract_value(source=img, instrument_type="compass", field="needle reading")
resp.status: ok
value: 125 °
